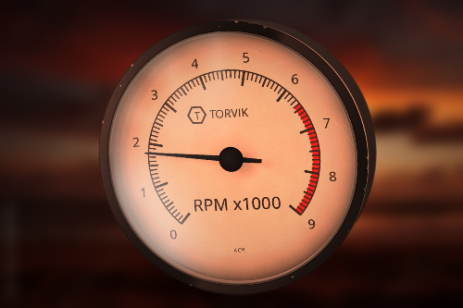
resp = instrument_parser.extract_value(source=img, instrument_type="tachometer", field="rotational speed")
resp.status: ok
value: 1800 rpm
